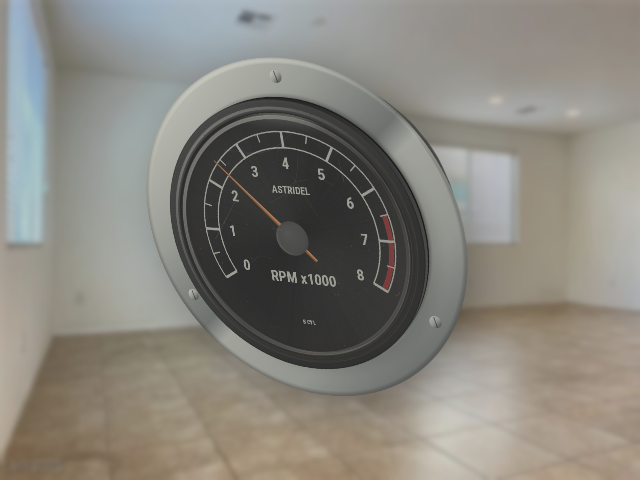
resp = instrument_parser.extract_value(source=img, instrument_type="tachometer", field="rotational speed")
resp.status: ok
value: 2500 rpm
